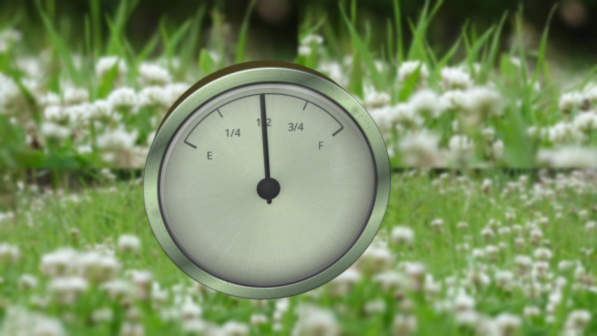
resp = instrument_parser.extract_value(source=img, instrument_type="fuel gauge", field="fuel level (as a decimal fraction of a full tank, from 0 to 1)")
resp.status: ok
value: 0.5
